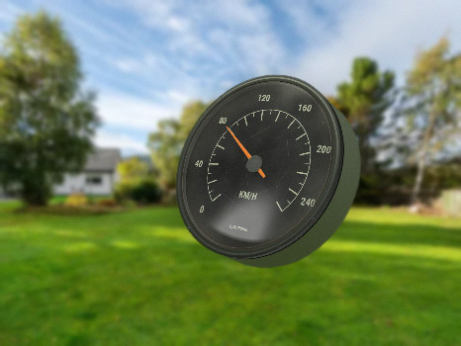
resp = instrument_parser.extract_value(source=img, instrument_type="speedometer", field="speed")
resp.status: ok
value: 80 km/h
